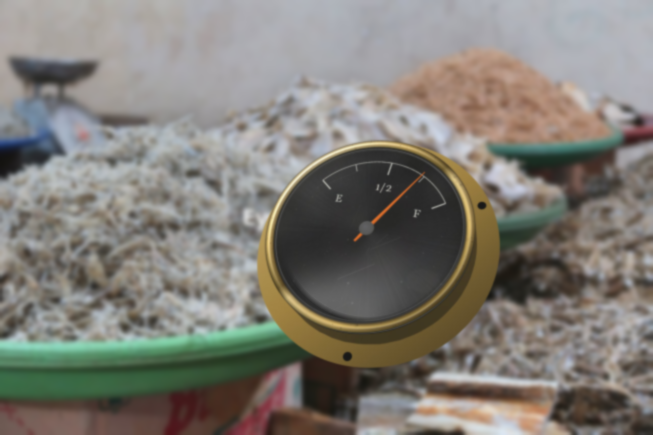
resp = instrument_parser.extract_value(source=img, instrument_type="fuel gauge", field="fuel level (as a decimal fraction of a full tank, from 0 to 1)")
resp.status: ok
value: 0.75
